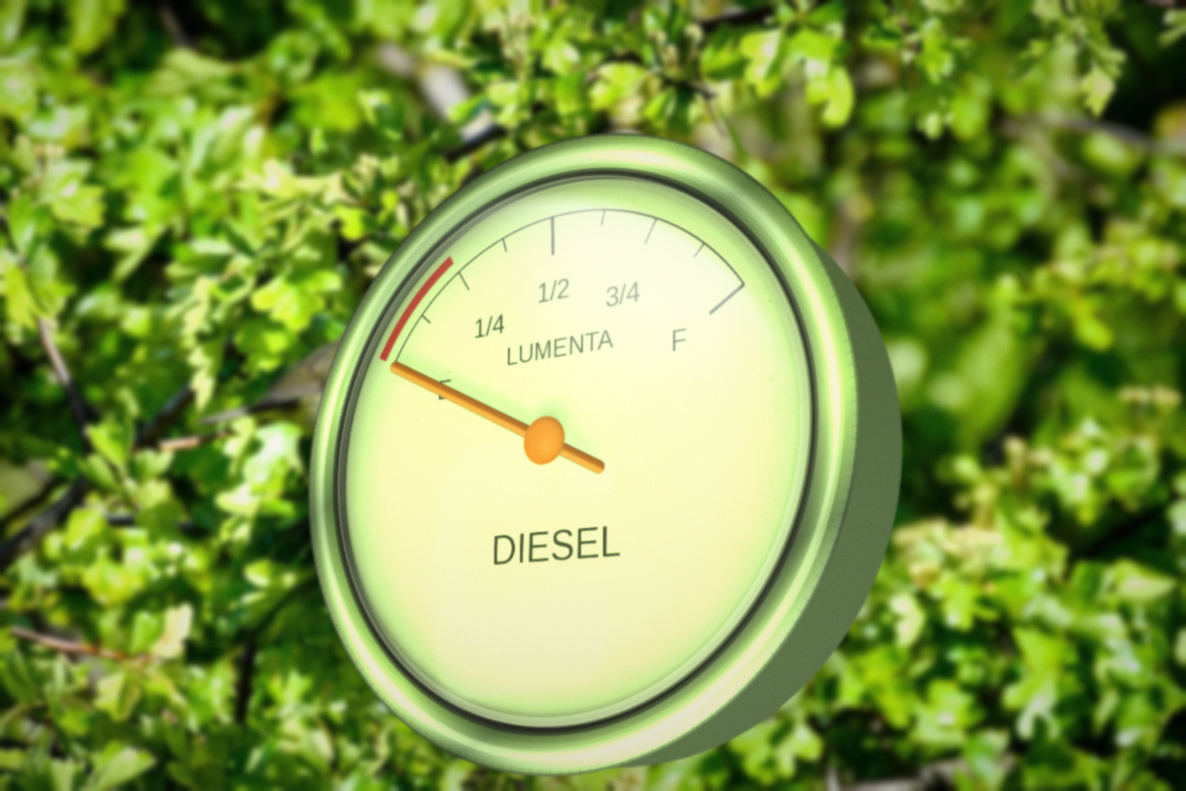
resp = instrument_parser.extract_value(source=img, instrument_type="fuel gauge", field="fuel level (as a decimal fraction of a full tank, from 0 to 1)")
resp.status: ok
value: 0
